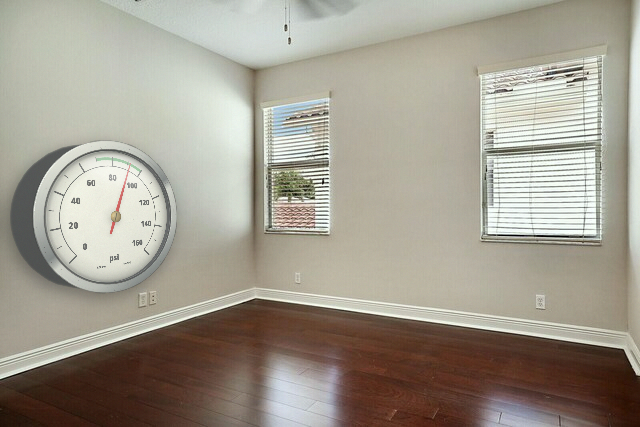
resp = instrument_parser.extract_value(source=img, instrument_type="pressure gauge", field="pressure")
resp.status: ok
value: 90 psi
